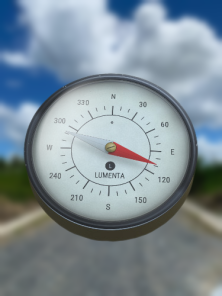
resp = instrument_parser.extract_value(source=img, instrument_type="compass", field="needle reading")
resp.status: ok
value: 110 °
